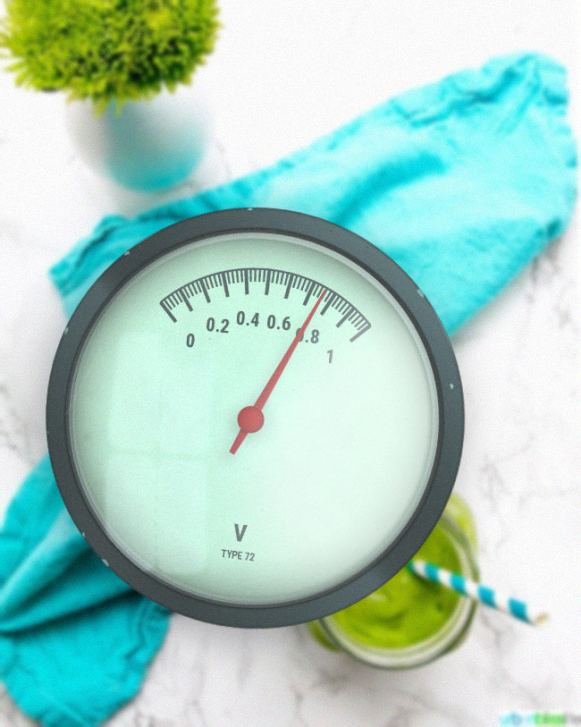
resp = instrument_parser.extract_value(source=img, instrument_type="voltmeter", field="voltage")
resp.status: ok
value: 0.76 V
